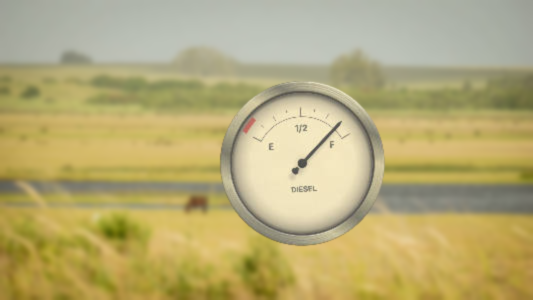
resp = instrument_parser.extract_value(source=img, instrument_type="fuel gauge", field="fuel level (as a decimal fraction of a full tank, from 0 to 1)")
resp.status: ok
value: 0.875
